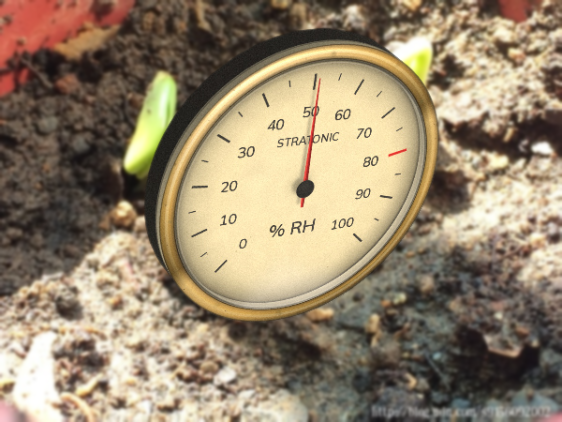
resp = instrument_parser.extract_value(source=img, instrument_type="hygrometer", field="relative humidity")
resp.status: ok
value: 50 %
